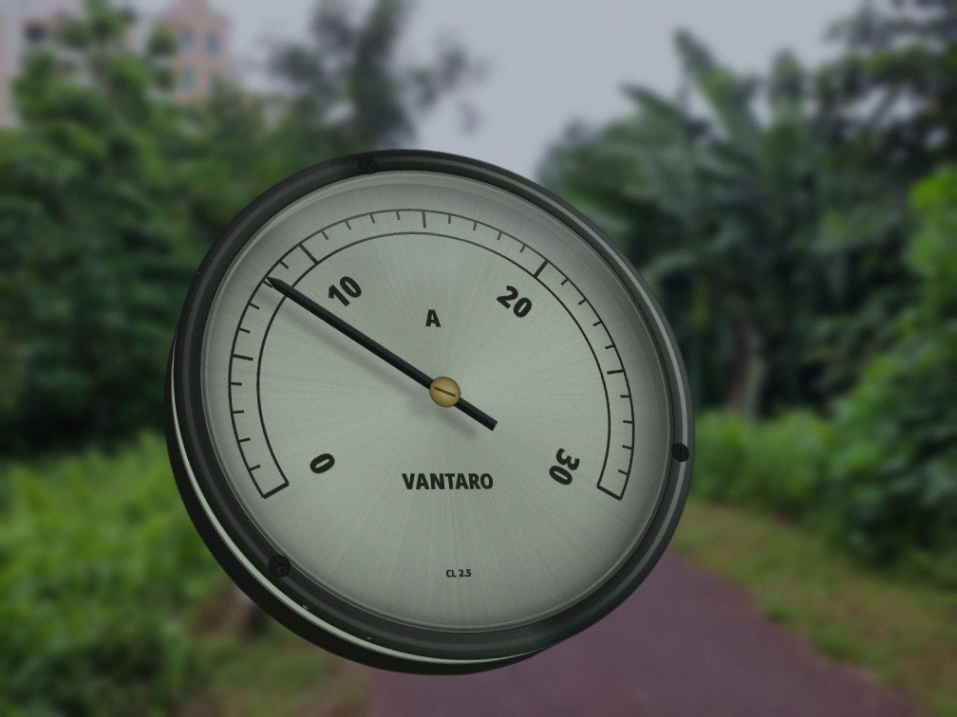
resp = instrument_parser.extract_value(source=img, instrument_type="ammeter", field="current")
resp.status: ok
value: 8 A
